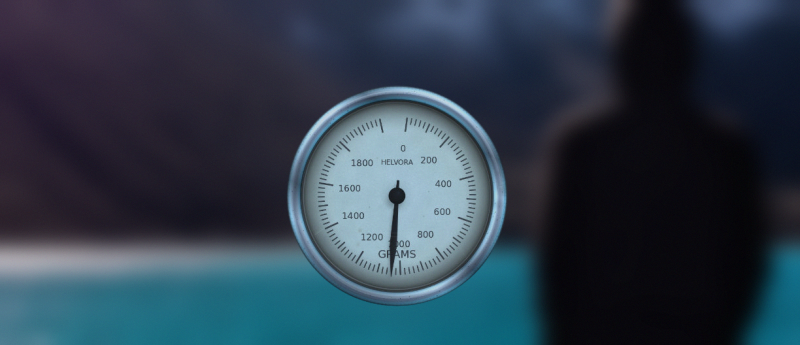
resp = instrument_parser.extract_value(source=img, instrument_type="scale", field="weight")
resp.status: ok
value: 1040 g
